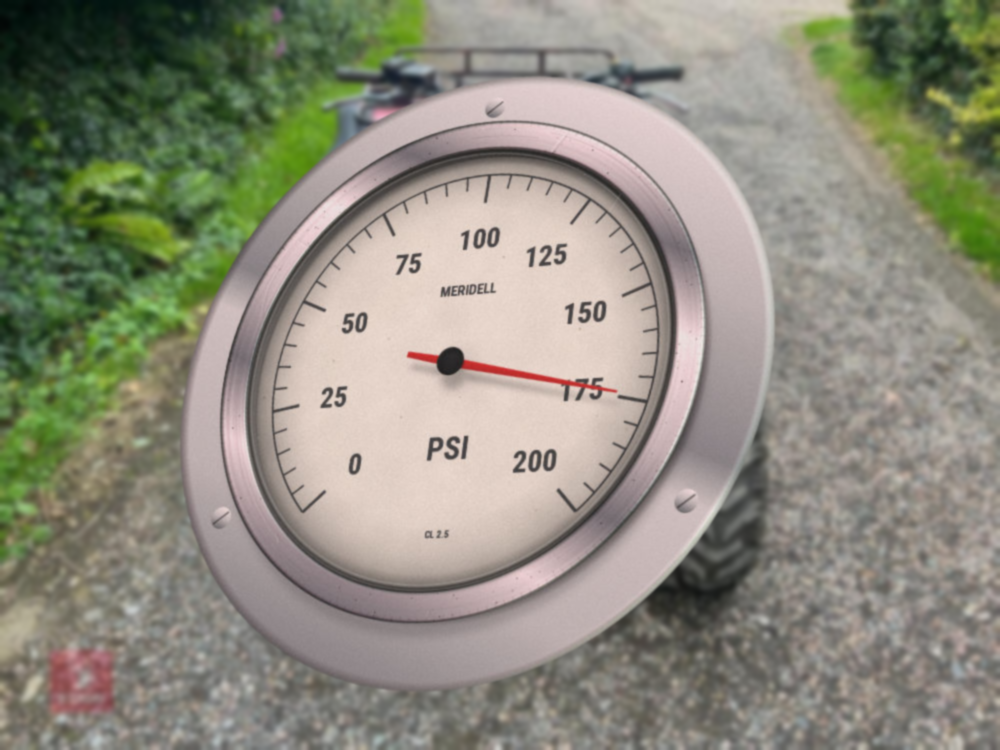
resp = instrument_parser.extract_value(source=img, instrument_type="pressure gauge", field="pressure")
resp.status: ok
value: 175 psi
